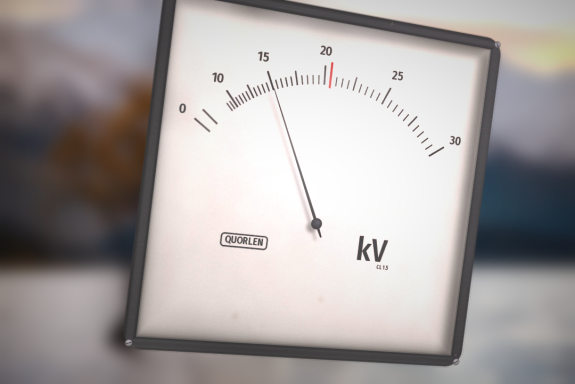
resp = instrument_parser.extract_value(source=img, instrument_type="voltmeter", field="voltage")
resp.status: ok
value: 15 kV
